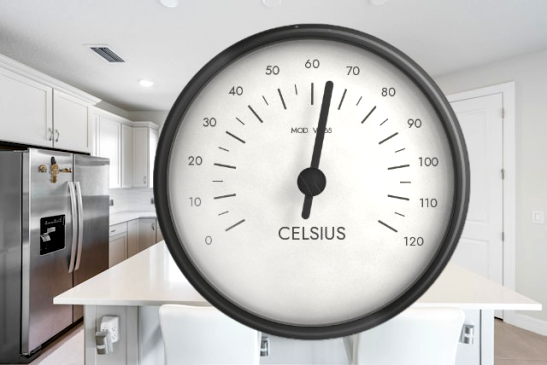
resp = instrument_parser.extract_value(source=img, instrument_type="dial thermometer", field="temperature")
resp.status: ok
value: 65 °C
